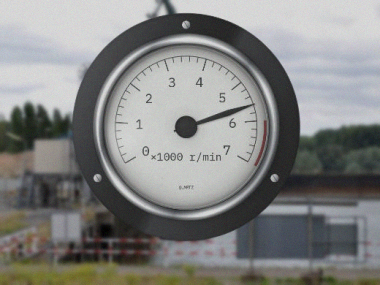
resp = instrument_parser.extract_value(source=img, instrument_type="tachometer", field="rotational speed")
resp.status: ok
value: 5600 rpm
